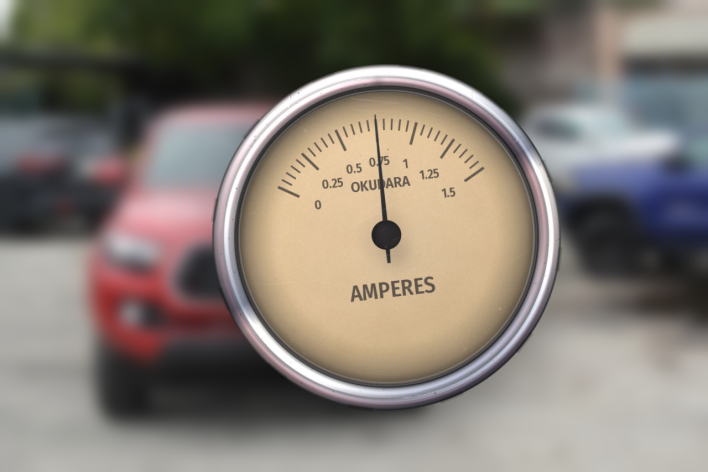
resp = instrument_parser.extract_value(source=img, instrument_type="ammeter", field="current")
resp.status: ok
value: 0.75 A
